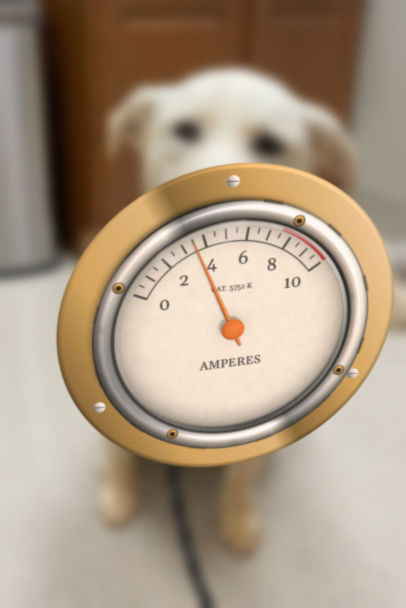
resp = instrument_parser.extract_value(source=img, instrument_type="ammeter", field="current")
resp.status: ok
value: 3.5 A
